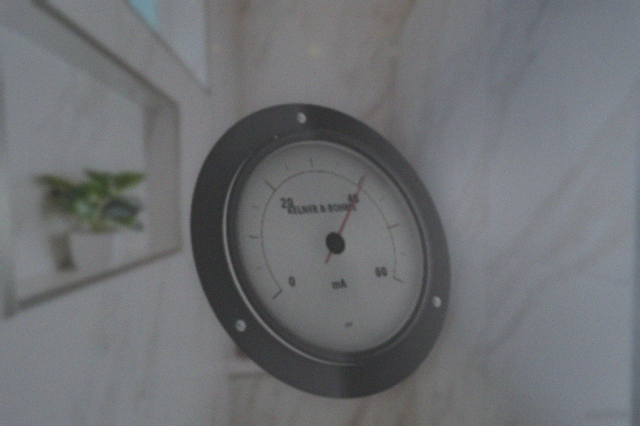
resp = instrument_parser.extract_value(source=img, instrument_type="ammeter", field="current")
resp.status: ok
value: 40 mA
